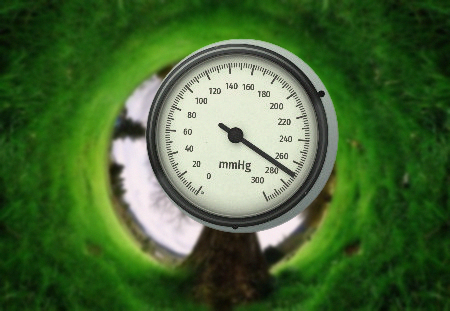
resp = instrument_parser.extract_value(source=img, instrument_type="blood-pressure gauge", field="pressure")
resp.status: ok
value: 270 mmHg
